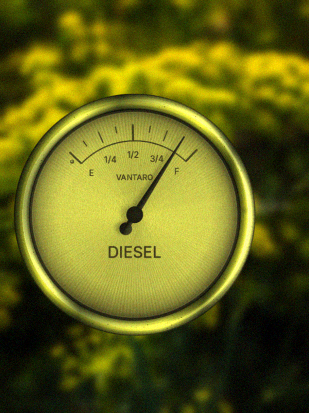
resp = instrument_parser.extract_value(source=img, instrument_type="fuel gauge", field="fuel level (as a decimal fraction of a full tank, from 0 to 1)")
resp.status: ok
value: 0.875
